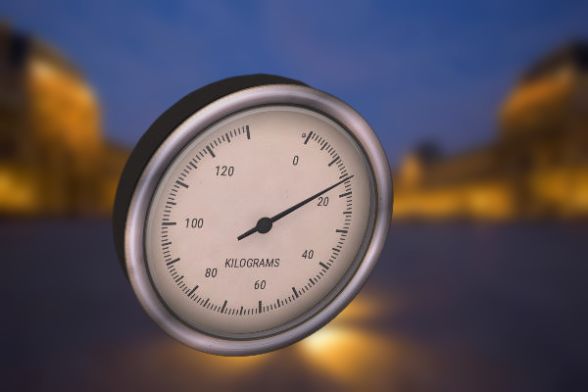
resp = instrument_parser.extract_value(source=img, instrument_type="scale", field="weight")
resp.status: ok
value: 15 kg
